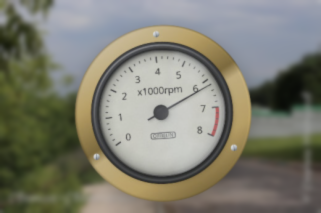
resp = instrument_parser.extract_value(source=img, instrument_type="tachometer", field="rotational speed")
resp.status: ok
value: 6200 rpm
